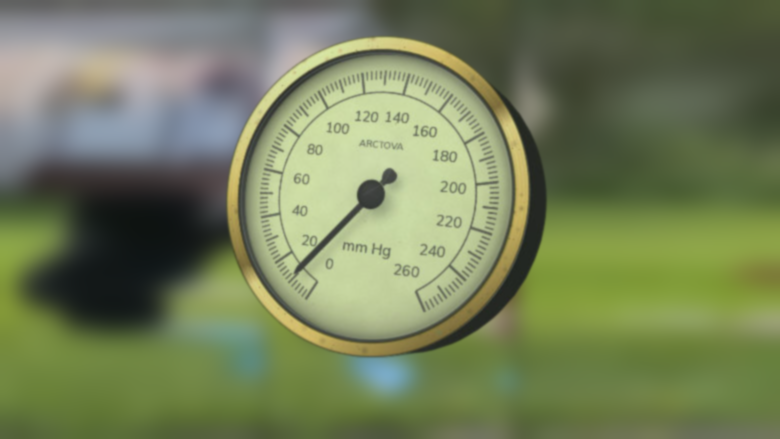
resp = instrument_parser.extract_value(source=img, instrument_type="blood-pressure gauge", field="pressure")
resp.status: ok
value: 10 mmHg
